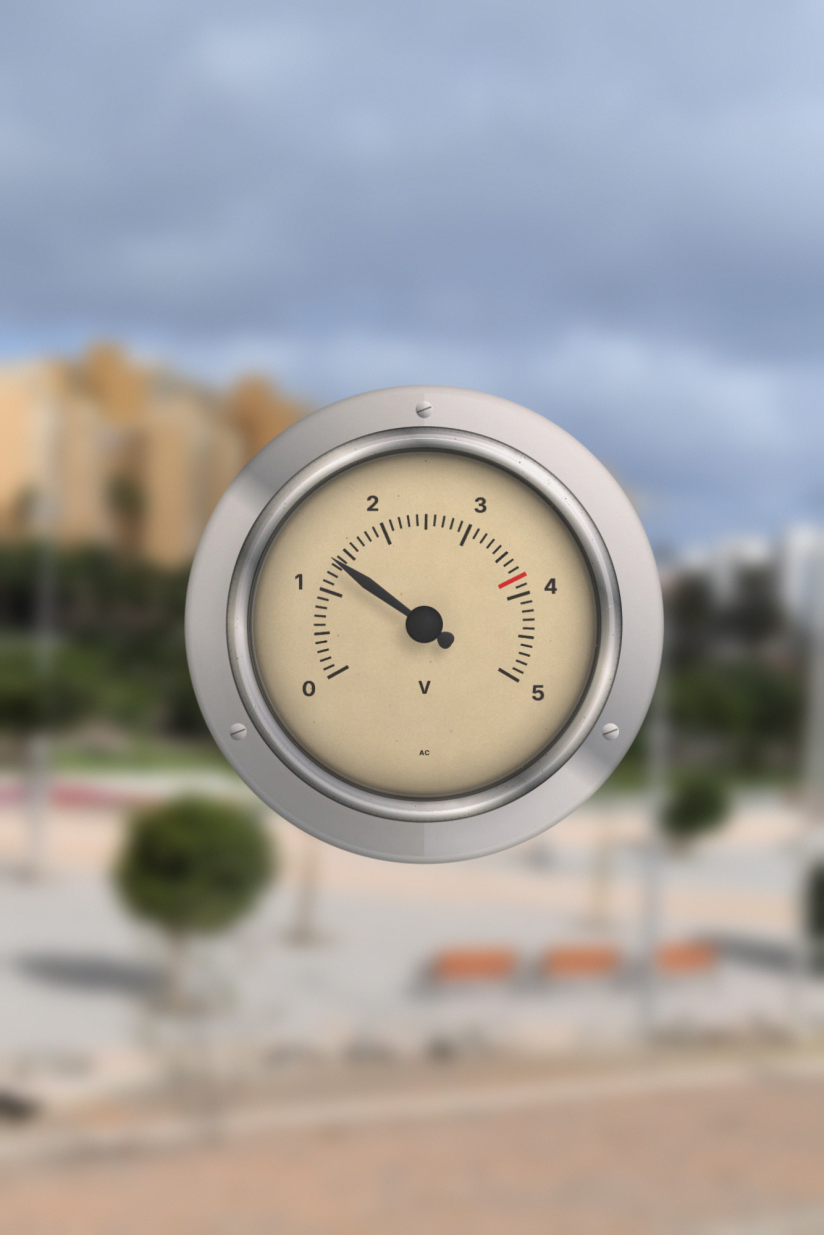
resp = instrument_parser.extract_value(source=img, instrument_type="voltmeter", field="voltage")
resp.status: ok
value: 1.35 V
